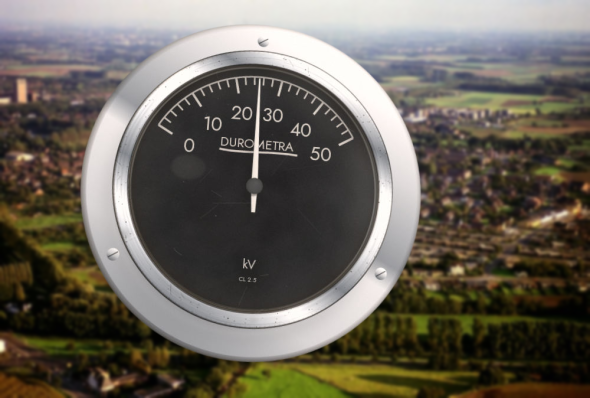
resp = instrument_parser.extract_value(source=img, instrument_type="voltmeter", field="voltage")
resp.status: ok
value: 25 kV
